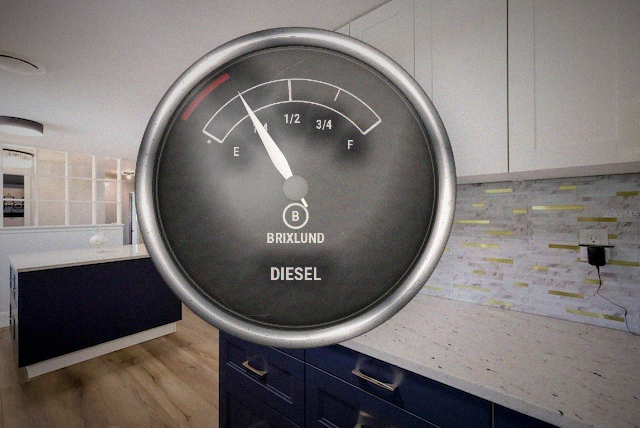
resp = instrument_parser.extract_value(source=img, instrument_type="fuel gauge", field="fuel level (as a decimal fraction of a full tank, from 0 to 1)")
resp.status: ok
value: 0.25
